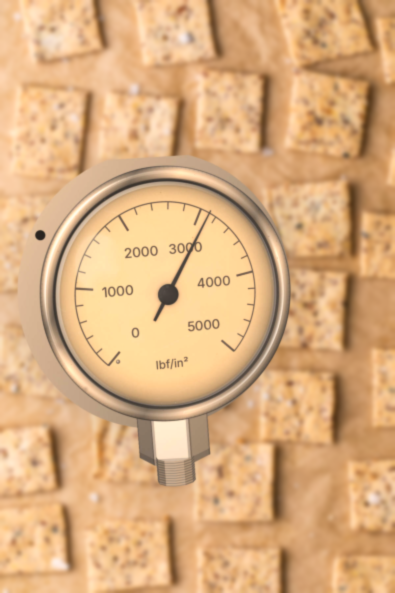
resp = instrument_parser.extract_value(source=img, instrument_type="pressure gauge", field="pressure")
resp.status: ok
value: 3100 psi
